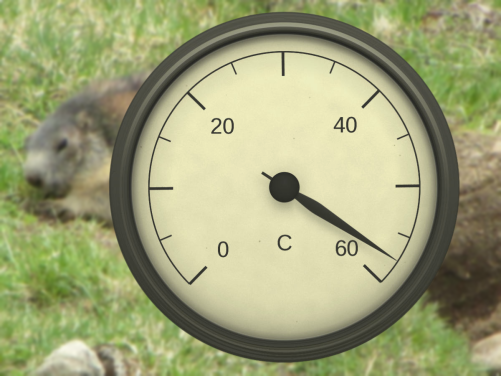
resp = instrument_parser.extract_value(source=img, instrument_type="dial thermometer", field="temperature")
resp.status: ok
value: 57.5 °C
